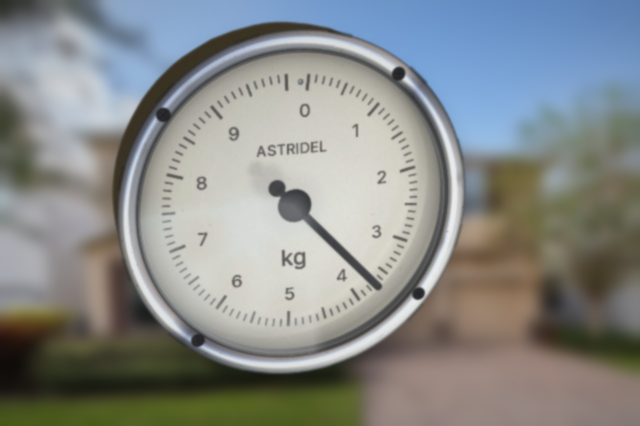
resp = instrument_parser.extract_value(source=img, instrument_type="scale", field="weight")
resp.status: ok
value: 3.7 kg
